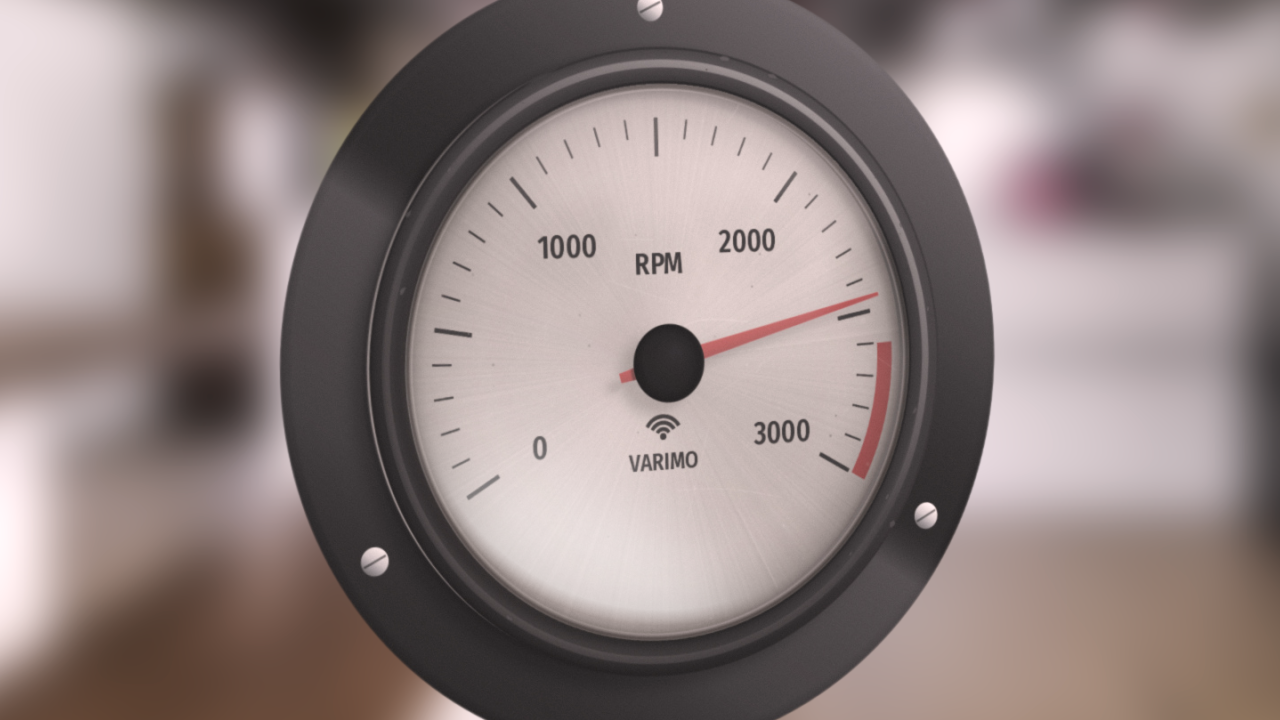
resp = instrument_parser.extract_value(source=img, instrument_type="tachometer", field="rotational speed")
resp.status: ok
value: 2450 rpm
